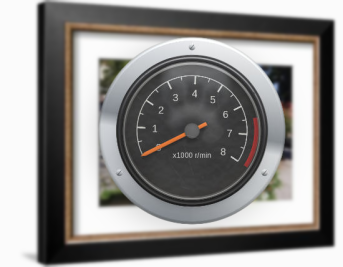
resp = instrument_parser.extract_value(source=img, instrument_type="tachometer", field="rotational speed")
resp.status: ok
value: 0 rpm
